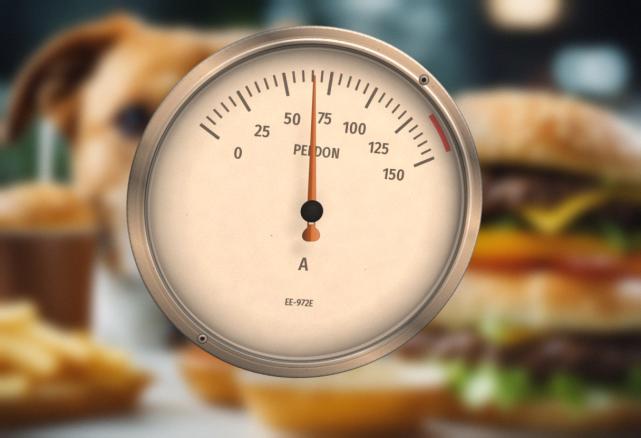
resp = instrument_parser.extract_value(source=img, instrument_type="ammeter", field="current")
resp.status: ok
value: 65 A
